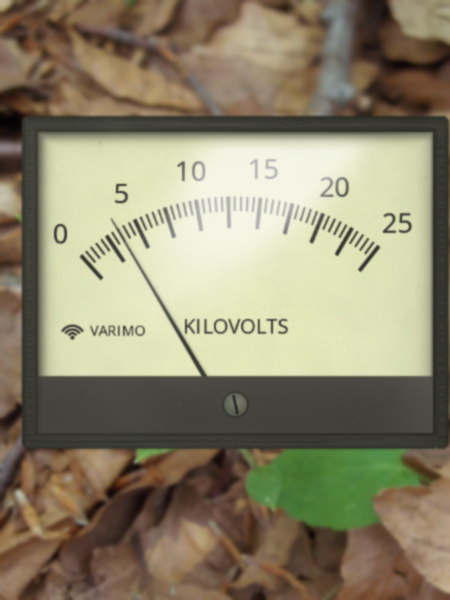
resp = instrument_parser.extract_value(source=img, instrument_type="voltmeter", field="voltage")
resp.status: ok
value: 3.5 kV
